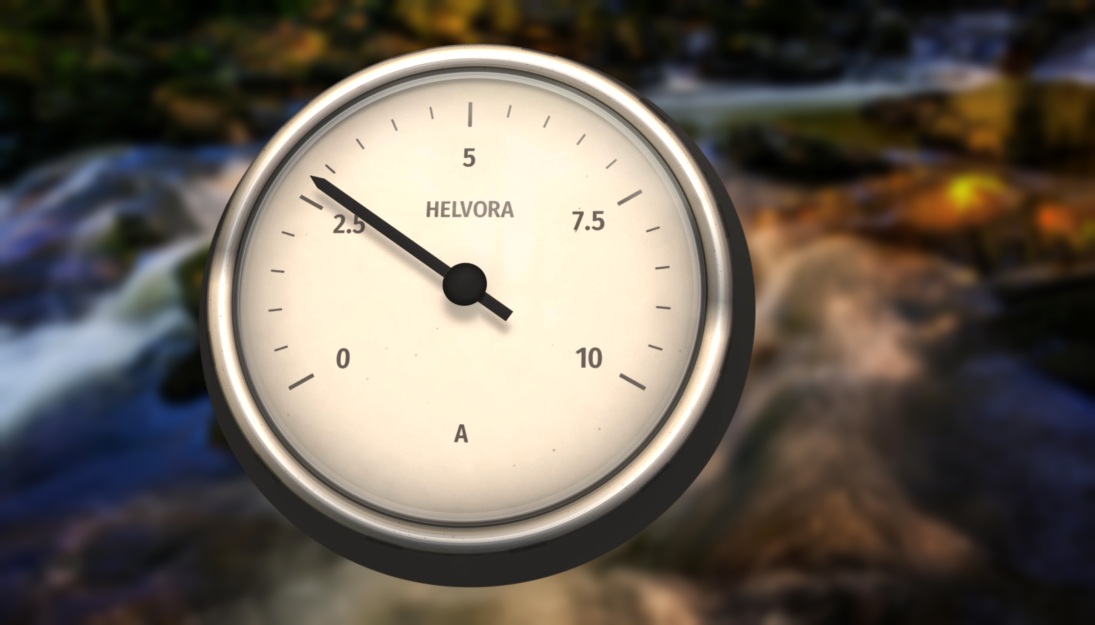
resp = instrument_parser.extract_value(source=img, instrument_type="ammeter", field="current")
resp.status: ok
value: 2.75 A
